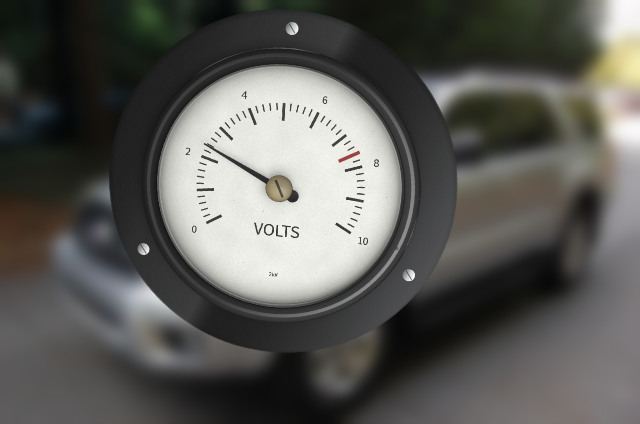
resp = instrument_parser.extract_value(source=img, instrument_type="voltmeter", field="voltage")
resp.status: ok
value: 2.4 V
